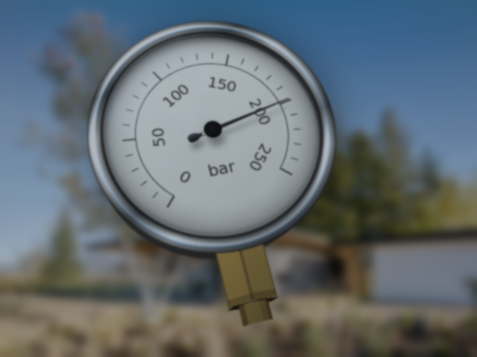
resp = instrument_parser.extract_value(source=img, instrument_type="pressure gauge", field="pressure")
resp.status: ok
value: 200 bar
